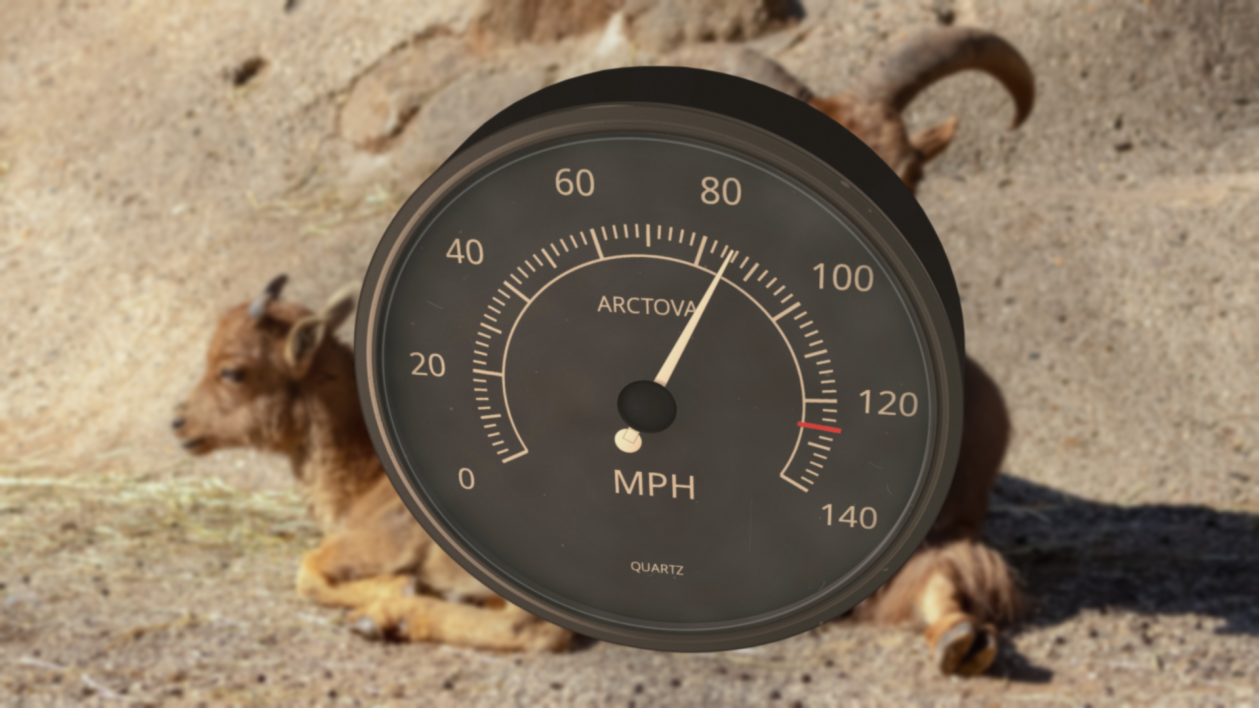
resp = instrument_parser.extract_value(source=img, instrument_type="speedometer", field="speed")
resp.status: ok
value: 85 mph
